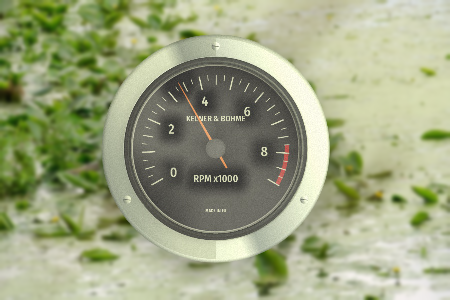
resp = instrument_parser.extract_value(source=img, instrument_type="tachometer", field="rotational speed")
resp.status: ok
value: 3375 rpm
